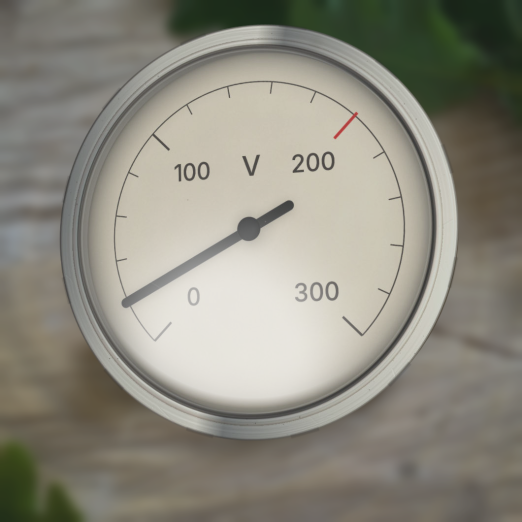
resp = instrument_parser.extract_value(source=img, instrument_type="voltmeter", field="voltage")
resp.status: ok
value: 20 V
